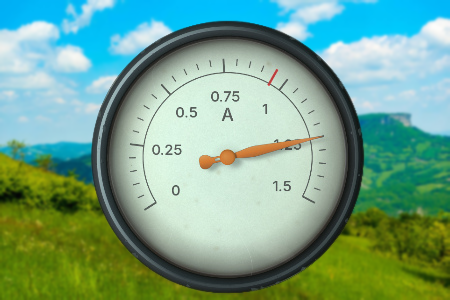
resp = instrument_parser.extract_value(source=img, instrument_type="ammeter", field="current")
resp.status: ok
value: 1.25 A
